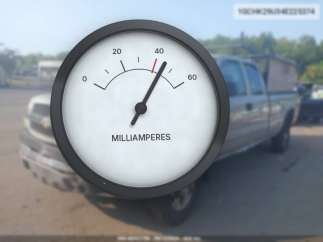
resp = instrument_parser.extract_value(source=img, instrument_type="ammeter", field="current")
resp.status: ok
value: 45 mA
